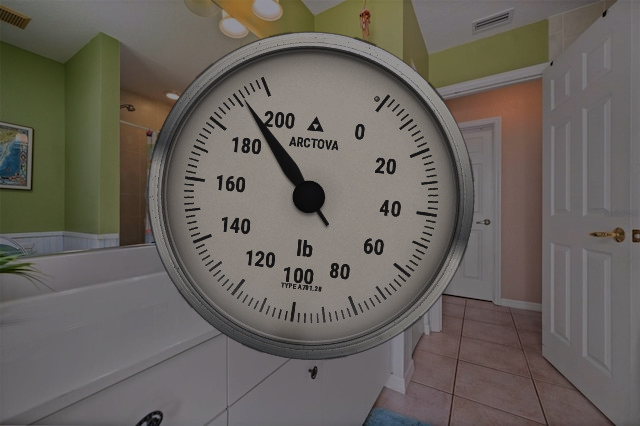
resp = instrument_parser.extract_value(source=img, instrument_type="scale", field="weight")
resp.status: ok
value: 192 lb
